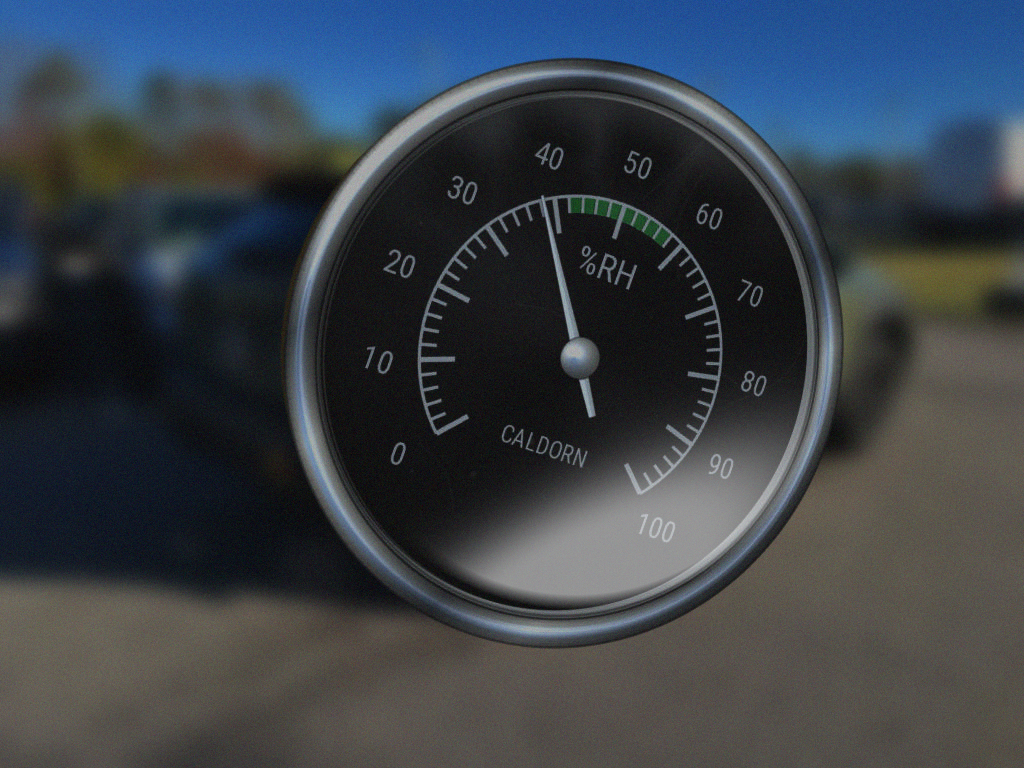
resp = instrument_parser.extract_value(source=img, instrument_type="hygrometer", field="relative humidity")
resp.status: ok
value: 38 %
